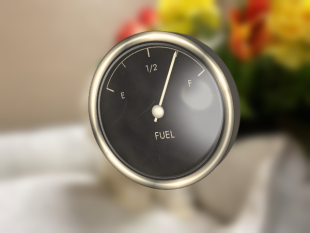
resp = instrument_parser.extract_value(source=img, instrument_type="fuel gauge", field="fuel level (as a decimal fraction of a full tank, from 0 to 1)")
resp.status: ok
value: 0.75
